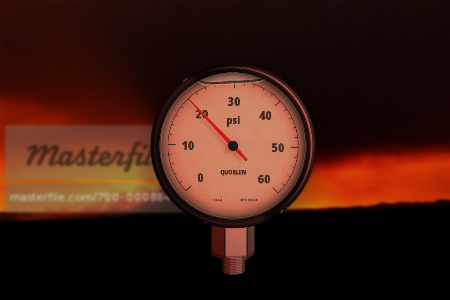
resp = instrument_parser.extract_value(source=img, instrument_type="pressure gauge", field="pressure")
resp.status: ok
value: 20 psi
